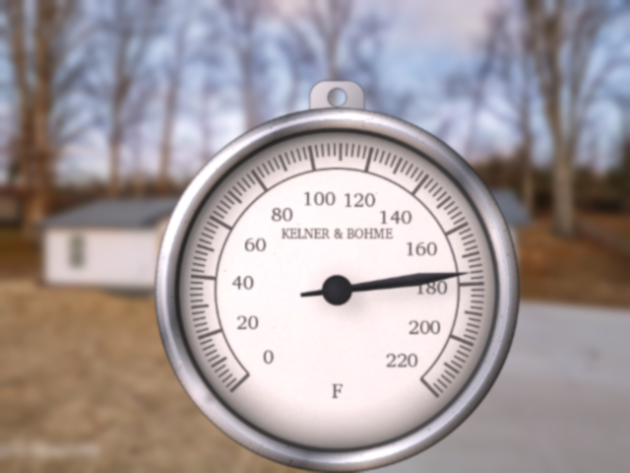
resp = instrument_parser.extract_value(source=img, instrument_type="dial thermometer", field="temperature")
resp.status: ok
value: 176 °F
